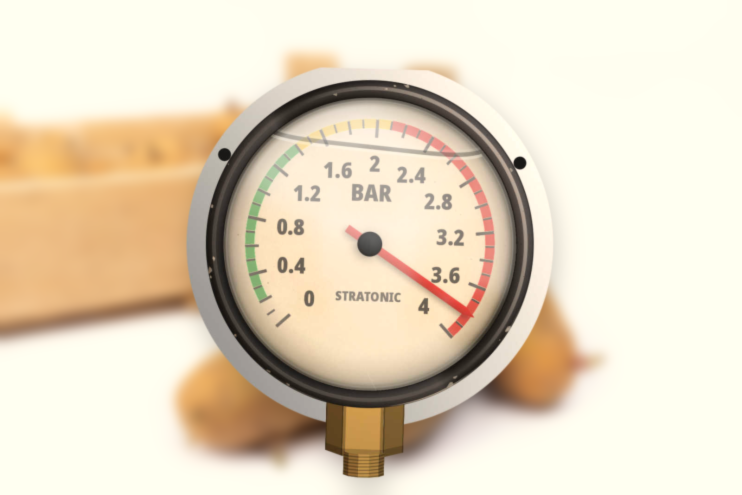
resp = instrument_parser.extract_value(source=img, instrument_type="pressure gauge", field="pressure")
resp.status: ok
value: 3.8 bar
